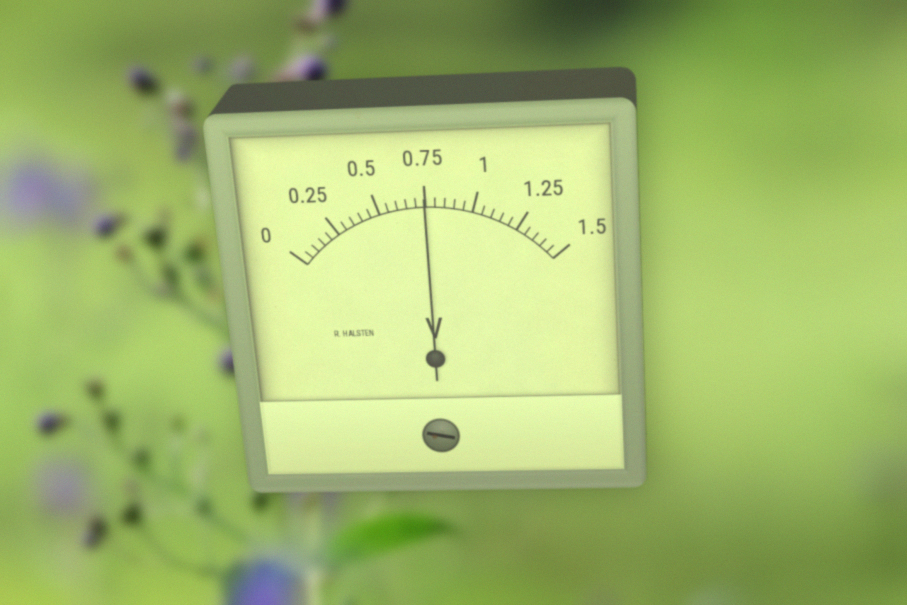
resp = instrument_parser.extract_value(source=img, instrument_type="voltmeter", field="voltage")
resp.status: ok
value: 0.75 V
